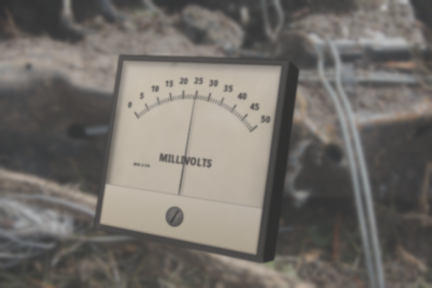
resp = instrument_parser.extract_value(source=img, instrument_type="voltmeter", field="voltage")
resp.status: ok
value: 25 mV
